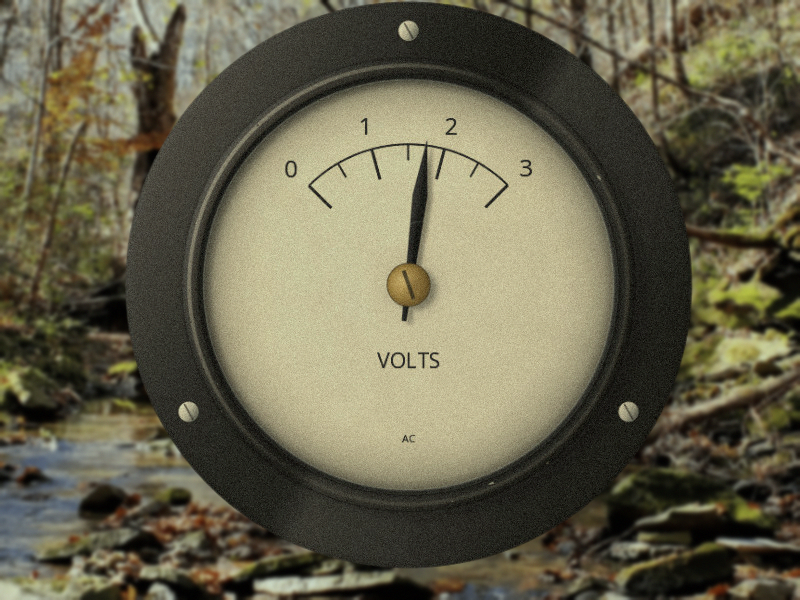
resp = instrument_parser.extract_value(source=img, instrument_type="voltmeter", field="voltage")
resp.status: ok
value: 1.75 V
